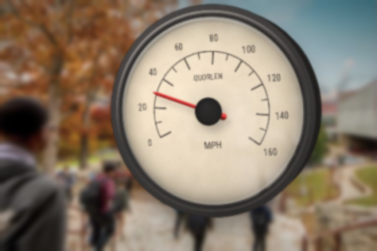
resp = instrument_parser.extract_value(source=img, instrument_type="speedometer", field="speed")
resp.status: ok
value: 30 mph
